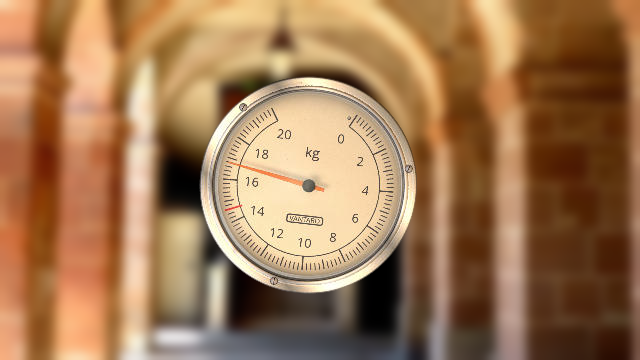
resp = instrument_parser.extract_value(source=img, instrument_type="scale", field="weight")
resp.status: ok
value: 16.8 kg
